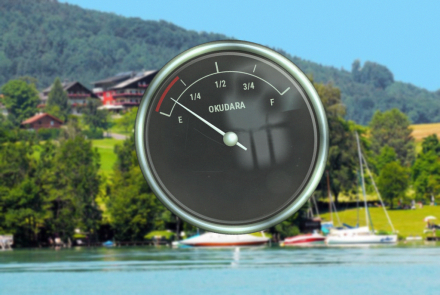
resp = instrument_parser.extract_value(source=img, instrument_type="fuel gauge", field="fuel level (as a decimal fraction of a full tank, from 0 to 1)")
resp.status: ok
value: 0.125
